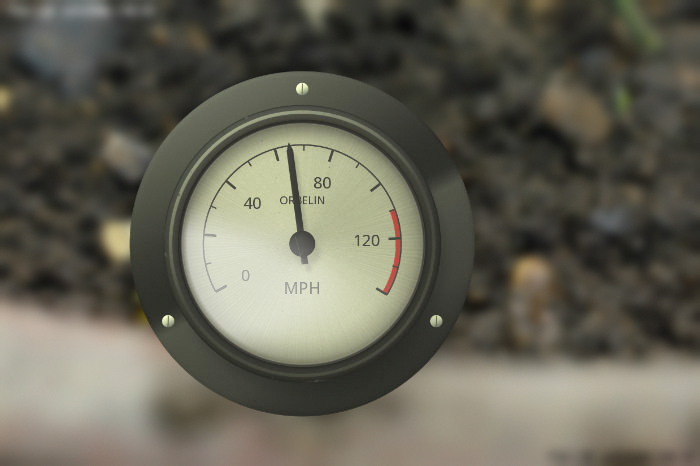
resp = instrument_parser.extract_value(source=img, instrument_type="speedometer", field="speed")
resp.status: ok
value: 65 mph
